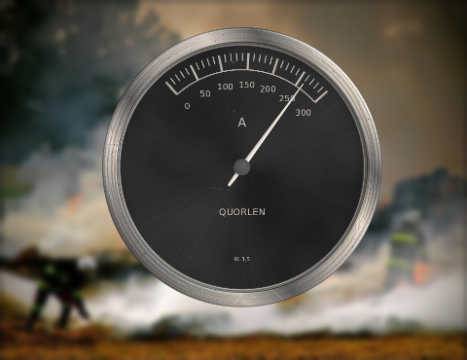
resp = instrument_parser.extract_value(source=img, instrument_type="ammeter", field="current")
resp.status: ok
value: 260 A
